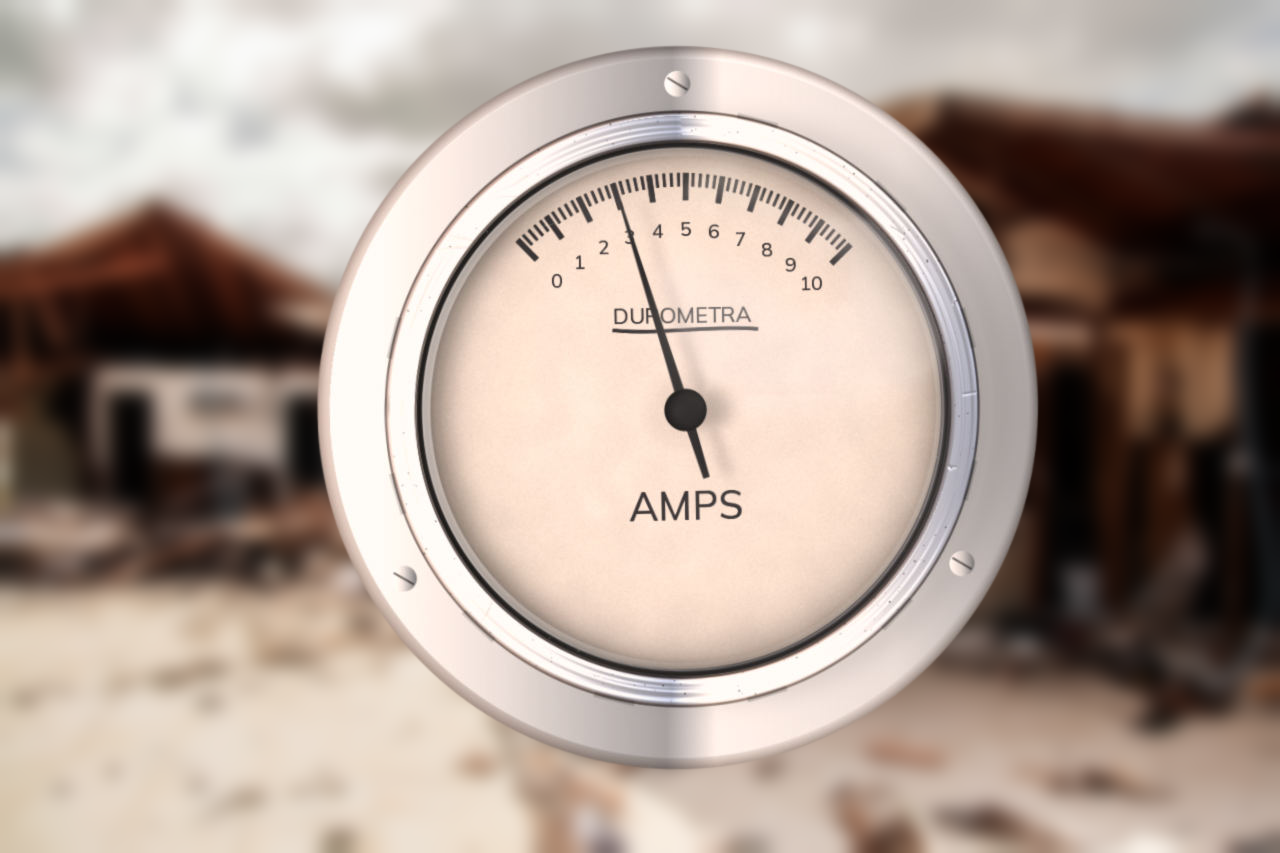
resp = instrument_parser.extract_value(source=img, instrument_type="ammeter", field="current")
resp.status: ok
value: 3 A
